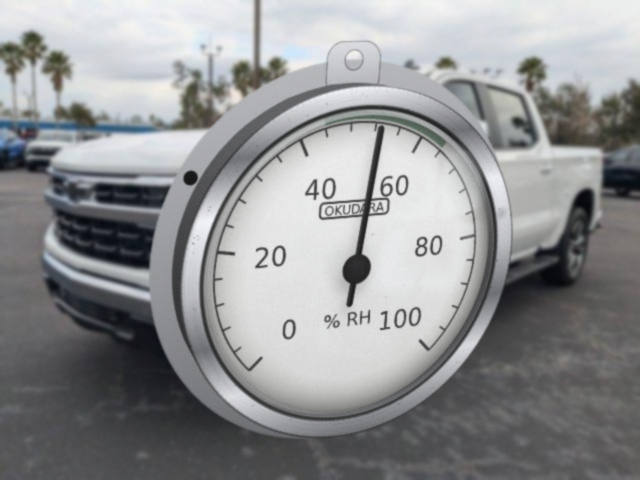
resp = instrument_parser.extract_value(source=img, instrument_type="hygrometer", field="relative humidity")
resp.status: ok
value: 52 %
